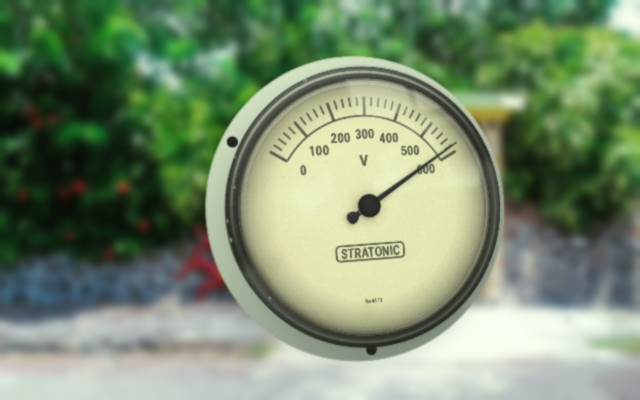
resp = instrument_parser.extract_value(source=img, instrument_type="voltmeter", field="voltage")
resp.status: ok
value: 580 V
